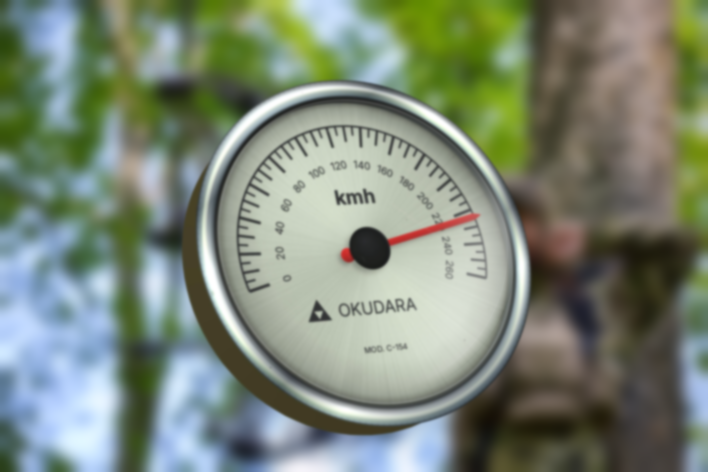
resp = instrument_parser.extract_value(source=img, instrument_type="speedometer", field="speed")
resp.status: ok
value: 225 km/h
